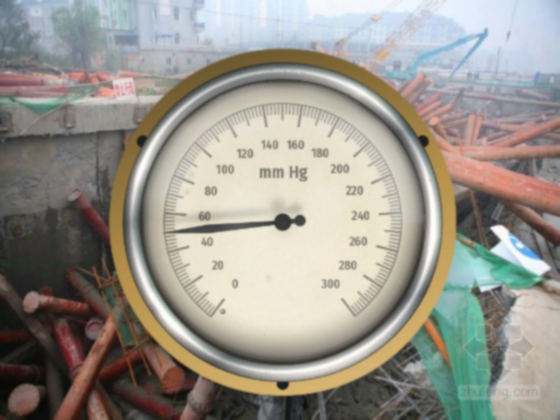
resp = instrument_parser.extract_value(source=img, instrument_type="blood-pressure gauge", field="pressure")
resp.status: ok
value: 50 mmHg
